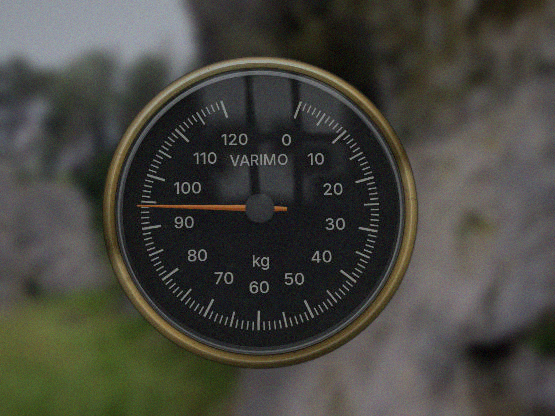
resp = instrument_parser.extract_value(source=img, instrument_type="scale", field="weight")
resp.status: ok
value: 94 kg
